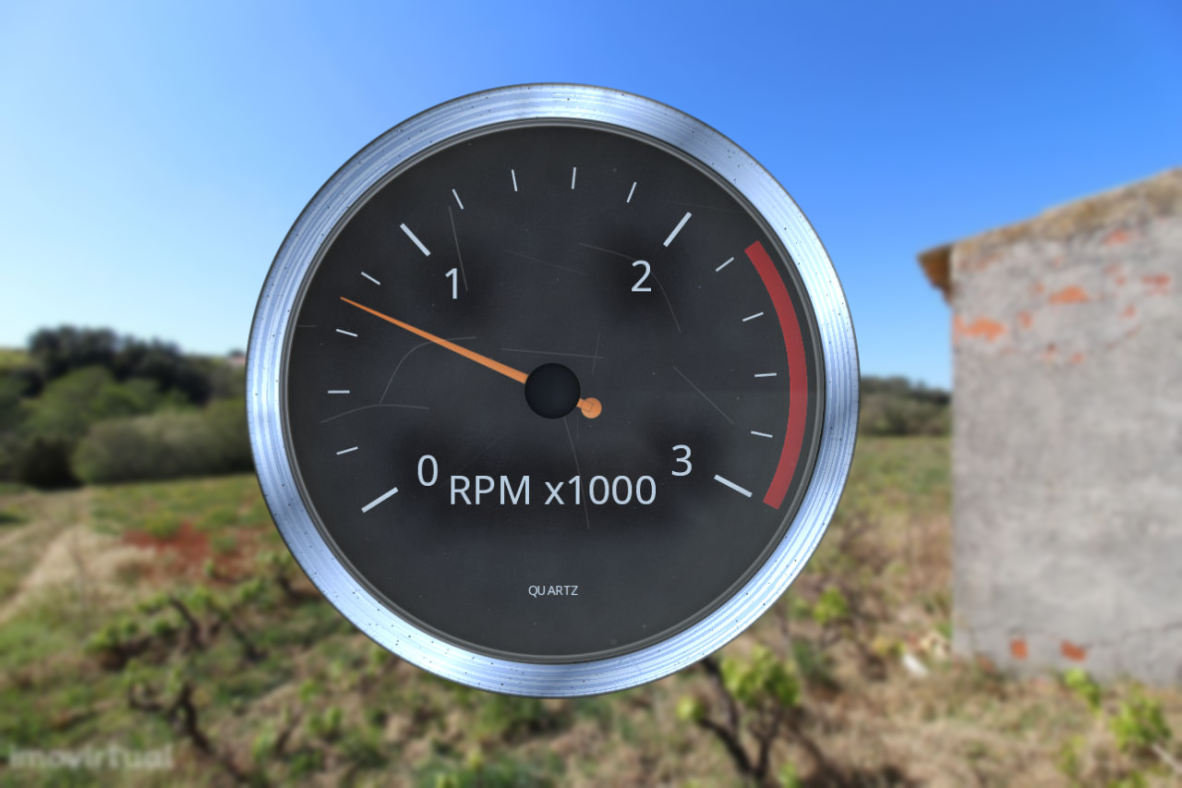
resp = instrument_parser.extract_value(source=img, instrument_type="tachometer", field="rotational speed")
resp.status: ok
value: 700 rpm
